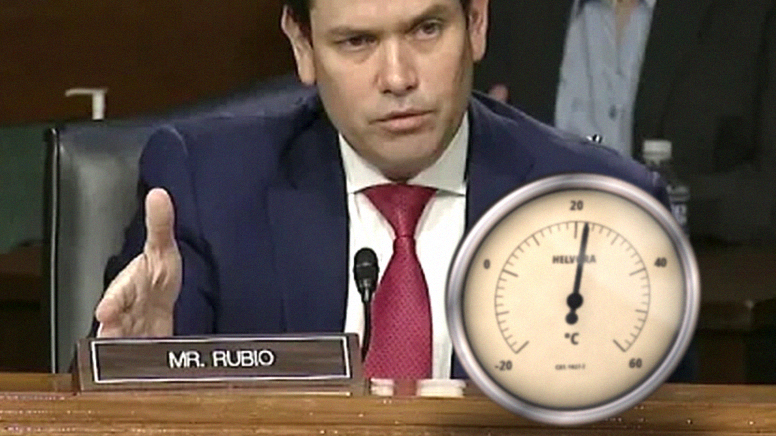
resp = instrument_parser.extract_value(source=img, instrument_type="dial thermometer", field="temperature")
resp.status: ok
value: 22 °C
